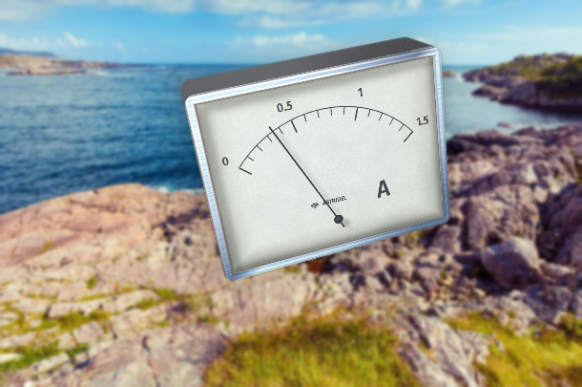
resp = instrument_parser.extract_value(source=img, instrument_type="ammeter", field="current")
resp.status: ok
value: 0.35 A
